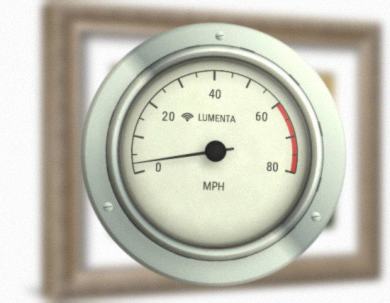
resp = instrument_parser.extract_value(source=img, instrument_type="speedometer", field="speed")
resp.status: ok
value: 2.5 mph
